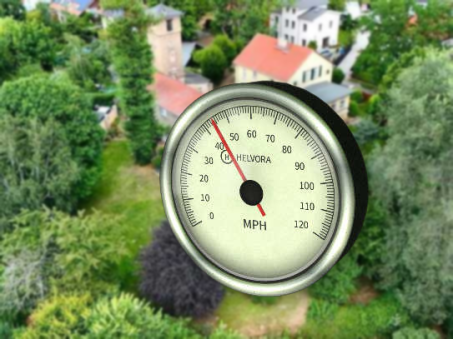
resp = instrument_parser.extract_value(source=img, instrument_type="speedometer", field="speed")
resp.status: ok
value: 45 mph
